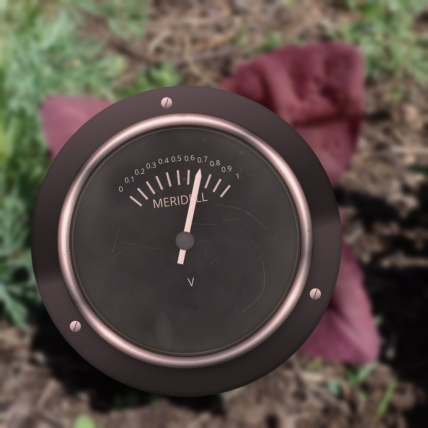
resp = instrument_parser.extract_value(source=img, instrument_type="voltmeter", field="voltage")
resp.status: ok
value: 0.7 V
